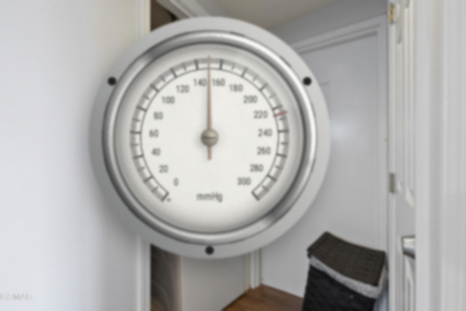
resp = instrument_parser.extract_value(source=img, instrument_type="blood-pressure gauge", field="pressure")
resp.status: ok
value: 150 mmHg
